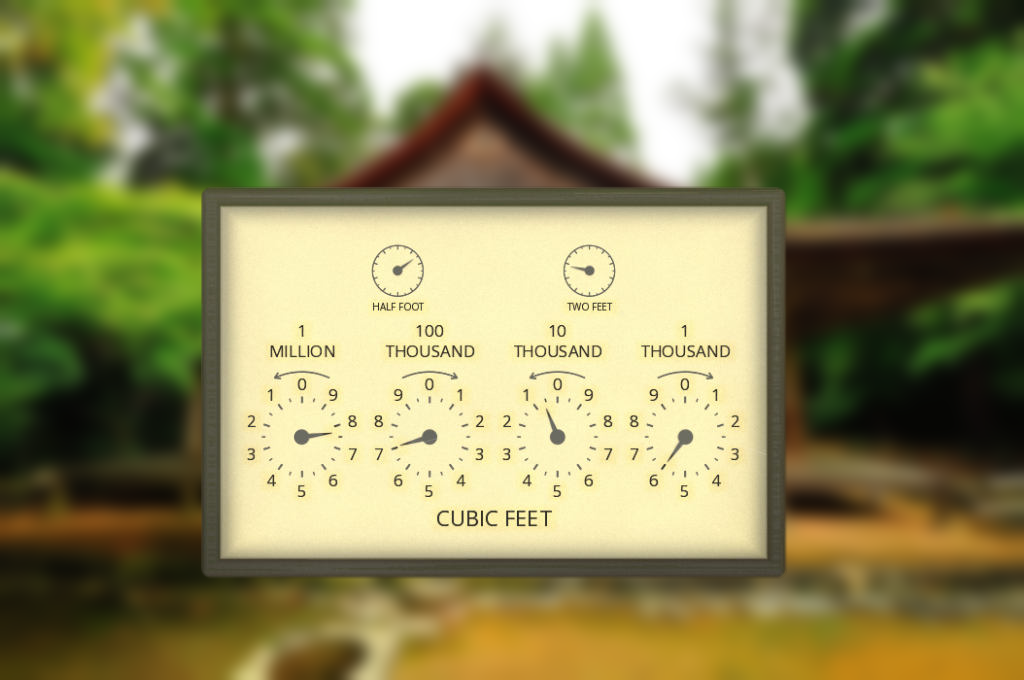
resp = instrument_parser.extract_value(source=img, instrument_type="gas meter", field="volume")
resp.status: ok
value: 770600 ft³
